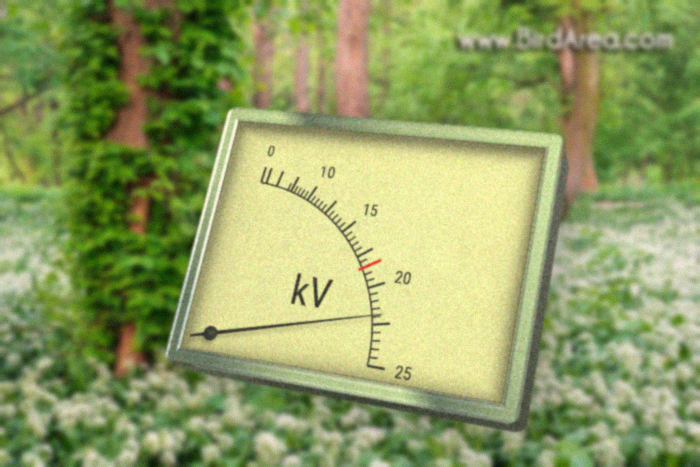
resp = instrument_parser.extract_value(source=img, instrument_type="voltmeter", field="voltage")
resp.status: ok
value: 22 kV
